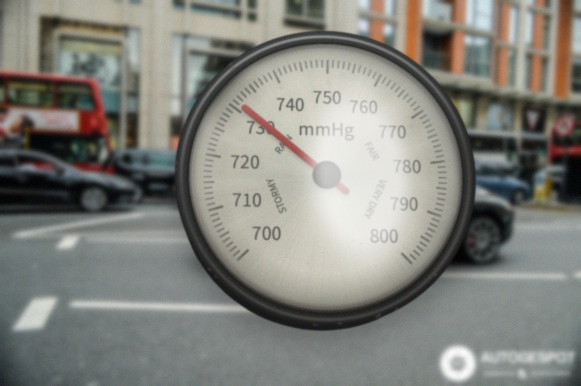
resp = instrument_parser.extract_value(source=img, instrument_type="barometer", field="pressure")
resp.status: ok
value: 731 mmHg
